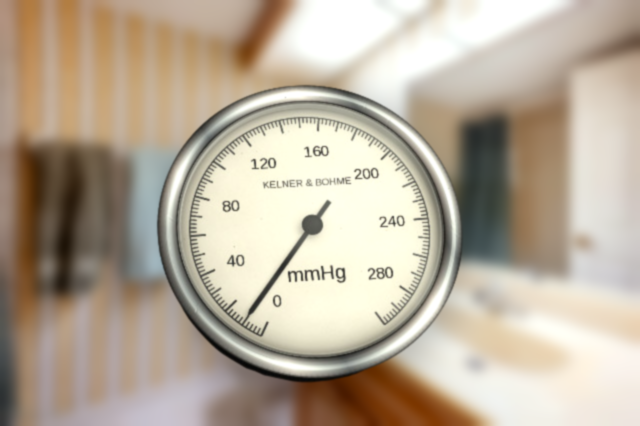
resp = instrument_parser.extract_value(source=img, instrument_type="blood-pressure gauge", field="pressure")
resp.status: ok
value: 10 mmHg
